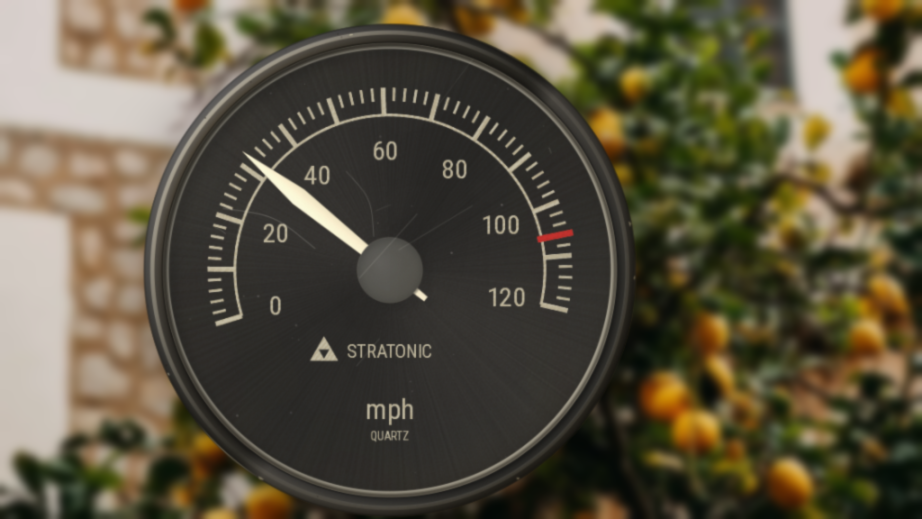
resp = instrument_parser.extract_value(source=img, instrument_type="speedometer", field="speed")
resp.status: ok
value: 32 mph
